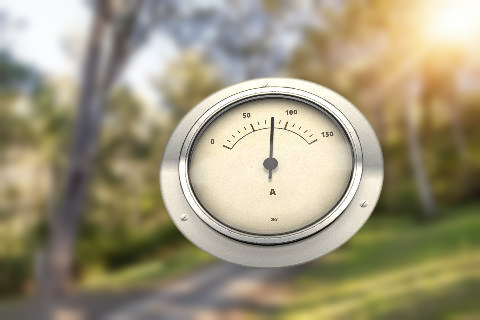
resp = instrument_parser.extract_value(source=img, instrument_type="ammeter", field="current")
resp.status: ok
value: 80 A
